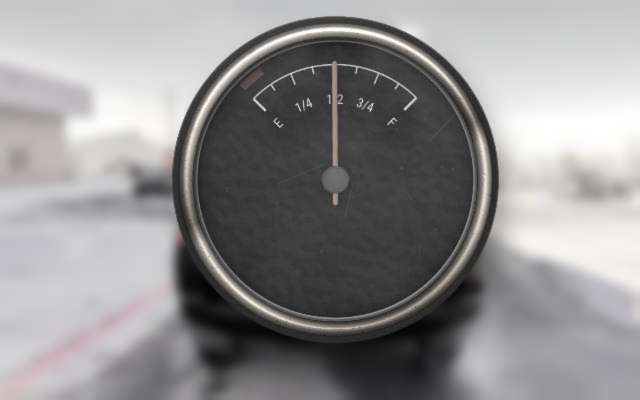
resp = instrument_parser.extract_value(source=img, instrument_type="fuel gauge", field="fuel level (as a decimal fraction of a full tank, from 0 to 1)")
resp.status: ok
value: 0.5
